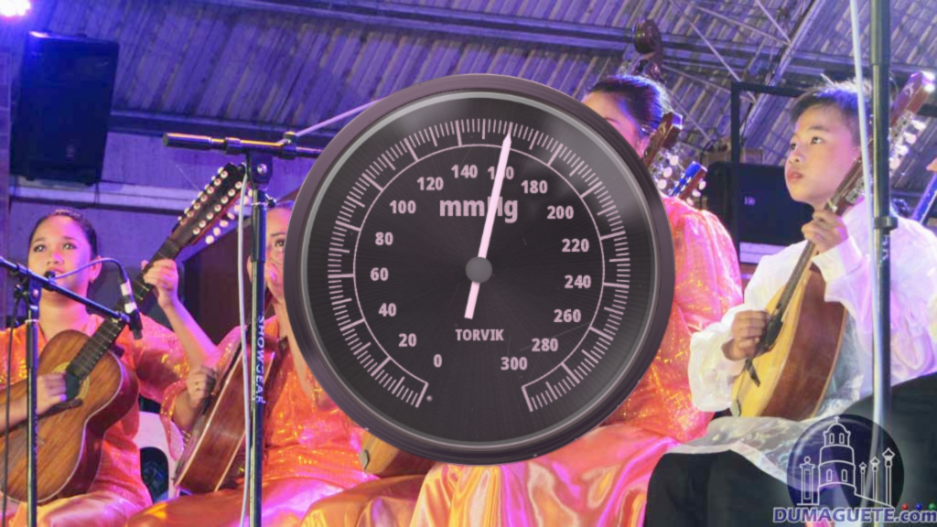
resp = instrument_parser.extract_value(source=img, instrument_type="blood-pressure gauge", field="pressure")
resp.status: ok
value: 160 mmHg
